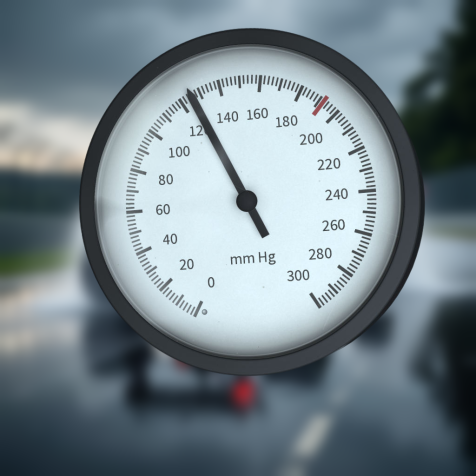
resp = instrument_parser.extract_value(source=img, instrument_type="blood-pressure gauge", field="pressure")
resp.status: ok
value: 126 mmHg
